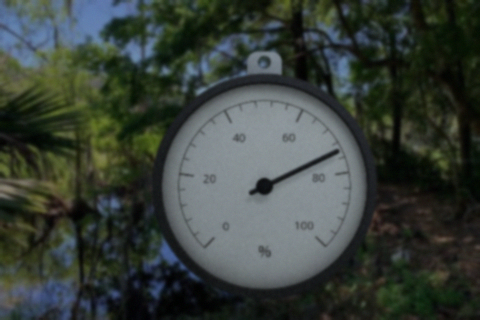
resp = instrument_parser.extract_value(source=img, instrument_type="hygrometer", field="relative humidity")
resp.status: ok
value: 74 %
